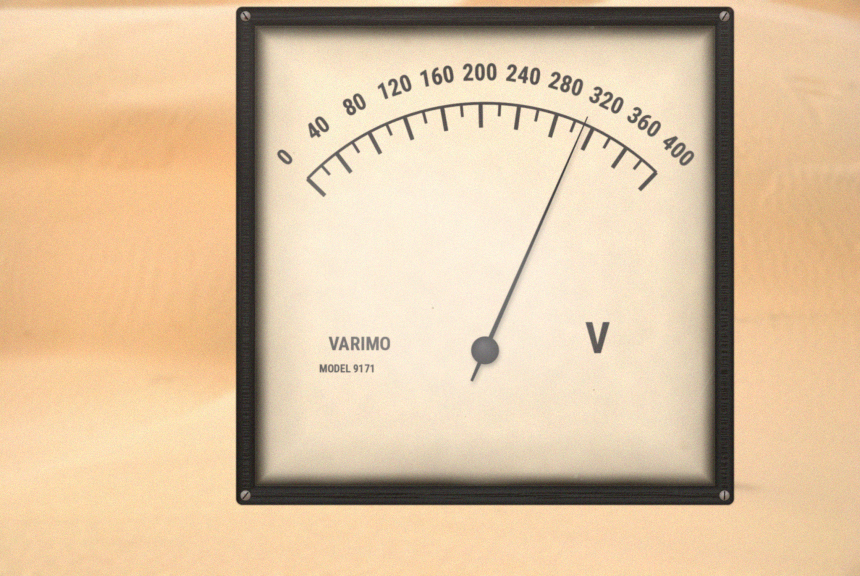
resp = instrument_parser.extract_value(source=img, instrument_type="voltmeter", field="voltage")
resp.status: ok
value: 310 V
